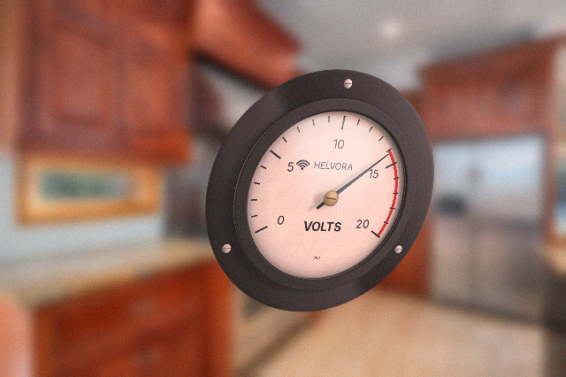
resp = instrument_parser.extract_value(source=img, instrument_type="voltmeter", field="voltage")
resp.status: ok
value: 14 V
